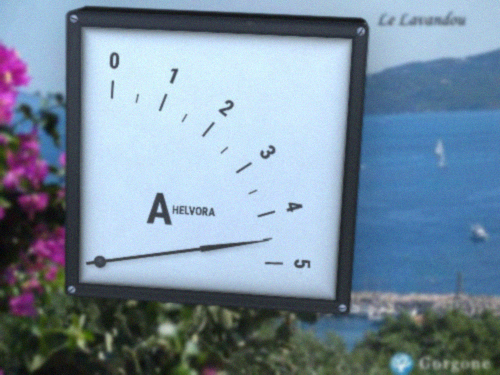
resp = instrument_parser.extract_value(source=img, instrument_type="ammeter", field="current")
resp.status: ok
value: 4.5 A
